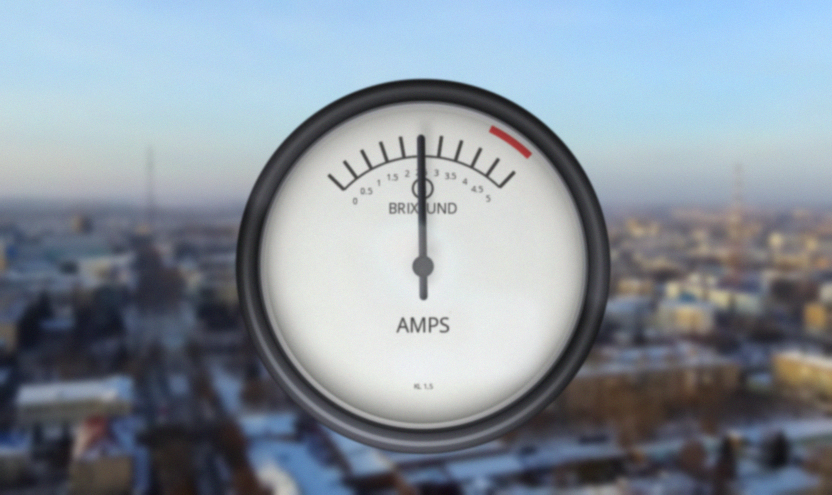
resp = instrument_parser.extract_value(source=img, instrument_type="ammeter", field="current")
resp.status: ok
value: 2.5 A
